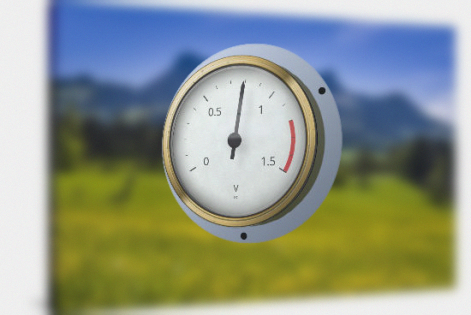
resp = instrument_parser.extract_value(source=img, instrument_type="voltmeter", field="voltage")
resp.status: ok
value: 0.8 V
